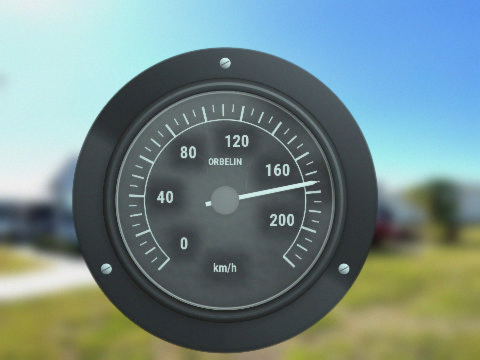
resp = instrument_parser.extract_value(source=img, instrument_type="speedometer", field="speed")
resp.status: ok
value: 175 km/h
